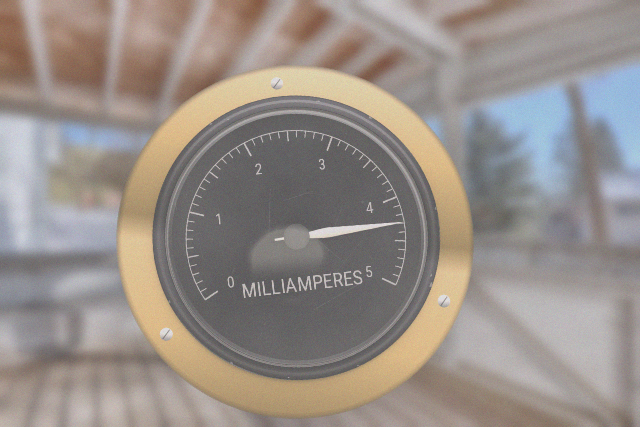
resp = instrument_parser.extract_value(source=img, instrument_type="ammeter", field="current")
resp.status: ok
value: 4.3 mA
